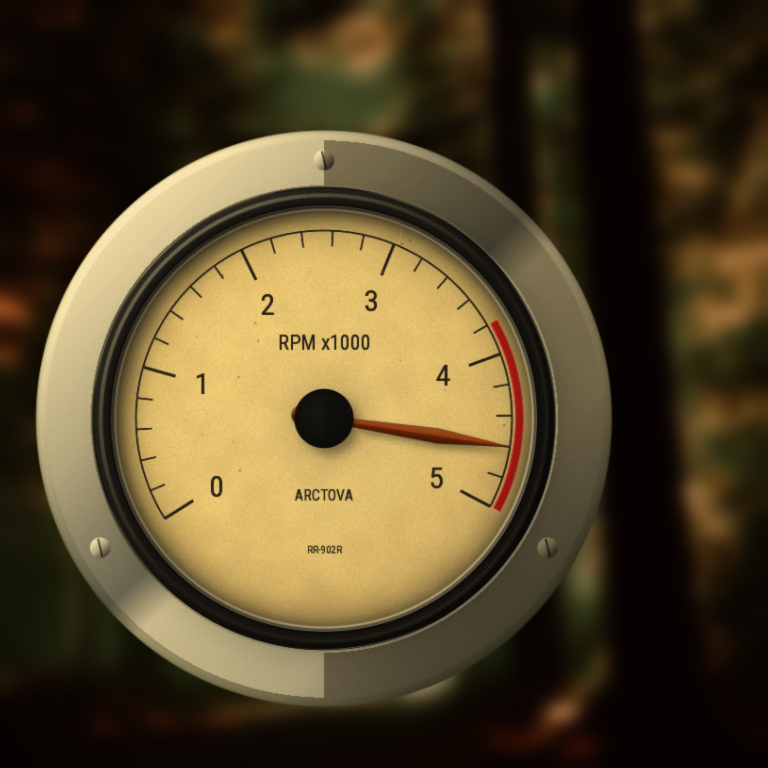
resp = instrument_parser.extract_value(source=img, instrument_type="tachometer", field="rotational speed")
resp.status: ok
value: 4600 rpm
